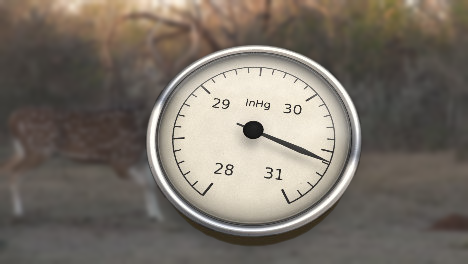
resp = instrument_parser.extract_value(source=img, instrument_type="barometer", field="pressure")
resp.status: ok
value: 30.6 inHg
